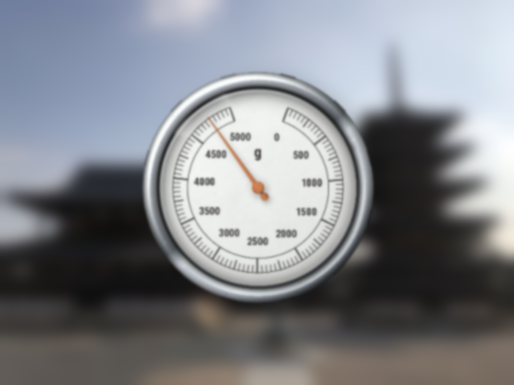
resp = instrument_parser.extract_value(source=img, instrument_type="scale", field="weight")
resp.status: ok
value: 4750 g
